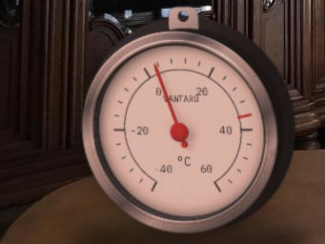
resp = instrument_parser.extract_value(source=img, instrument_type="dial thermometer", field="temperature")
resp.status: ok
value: 4 °C
